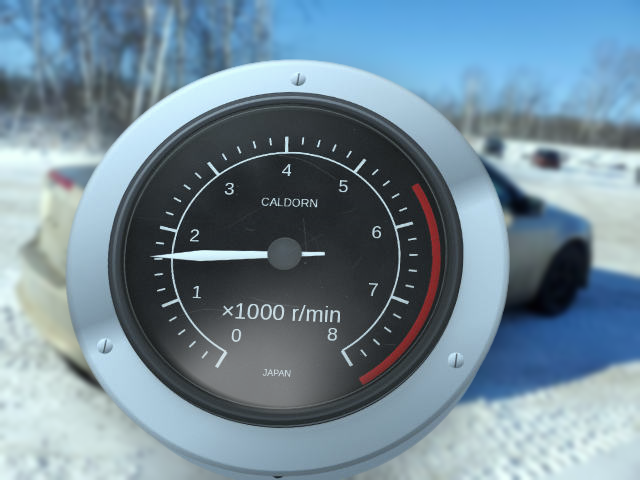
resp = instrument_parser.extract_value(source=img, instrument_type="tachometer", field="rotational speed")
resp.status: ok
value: 1600 rpm
